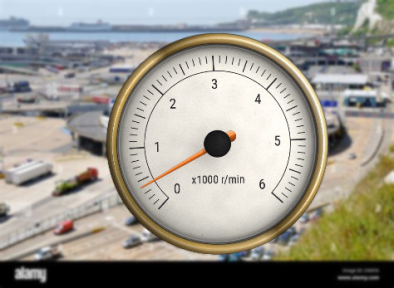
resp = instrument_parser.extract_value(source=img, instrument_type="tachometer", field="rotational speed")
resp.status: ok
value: 400 rpm
